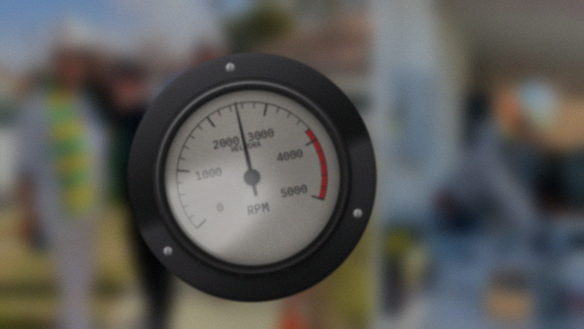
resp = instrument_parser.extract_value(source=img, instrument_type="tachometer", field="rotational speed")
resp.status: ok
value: 2500 rpm
